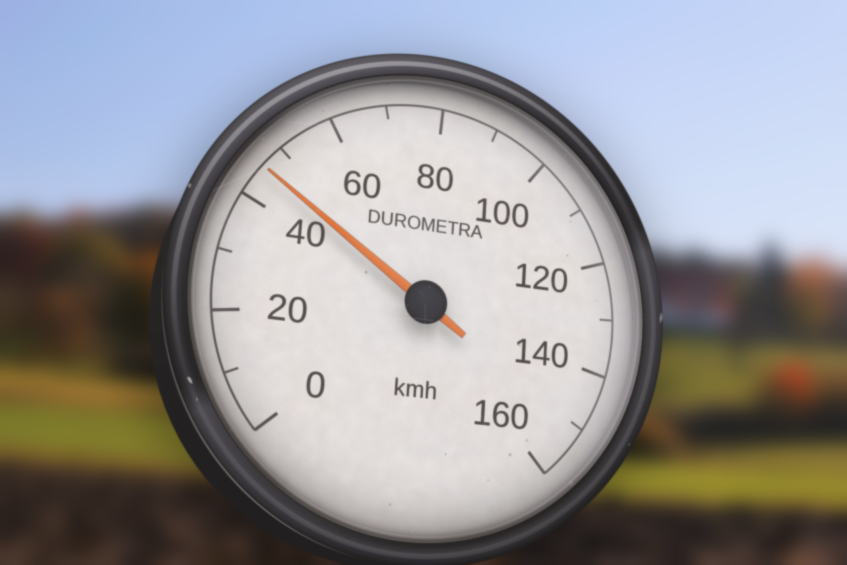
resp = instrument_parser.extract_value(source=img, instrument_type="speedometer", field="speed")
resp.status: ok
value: 45 km/h
